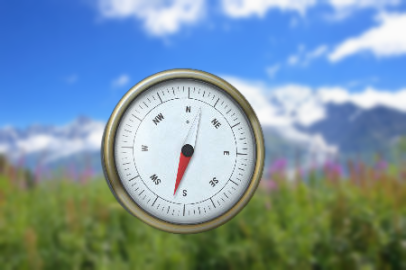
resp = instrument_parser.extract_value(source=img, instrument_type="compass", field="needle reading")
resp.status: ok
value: 195 °
